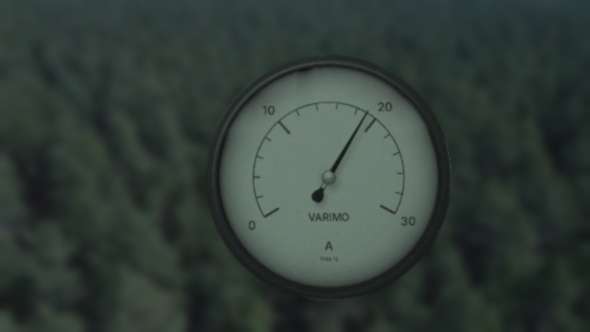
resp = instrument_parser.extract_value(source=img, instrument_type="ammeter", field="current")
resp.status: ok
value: 19 A
